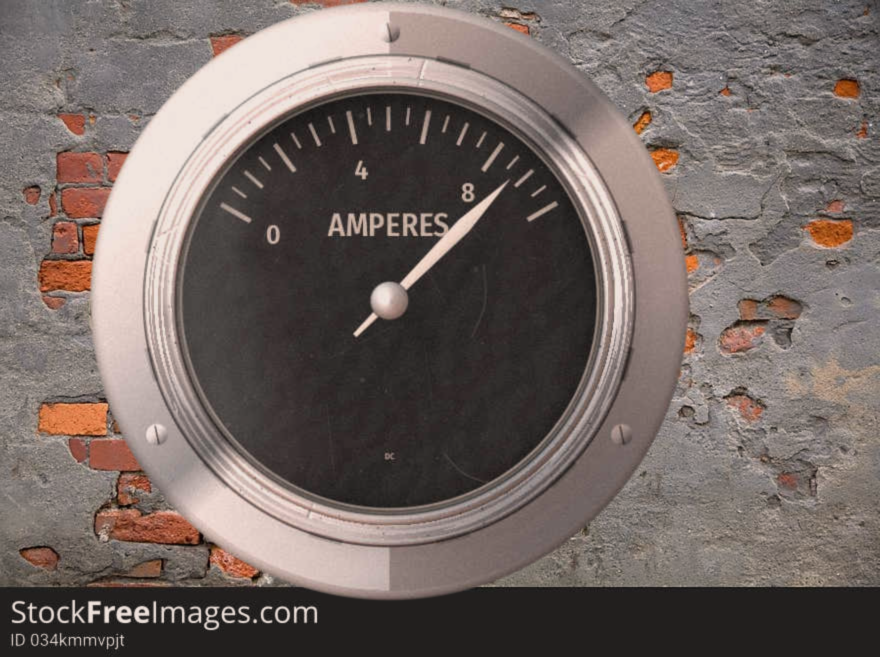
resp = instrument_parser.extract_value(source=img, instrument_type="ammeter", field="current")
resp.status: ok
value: 8.75 A
